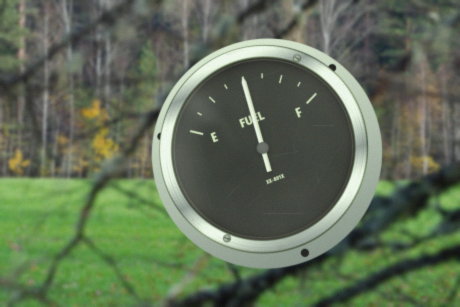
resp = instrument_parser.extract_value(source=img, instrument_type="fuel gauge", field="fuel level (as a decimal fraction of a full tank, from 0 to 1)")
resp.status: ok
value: 0.5
